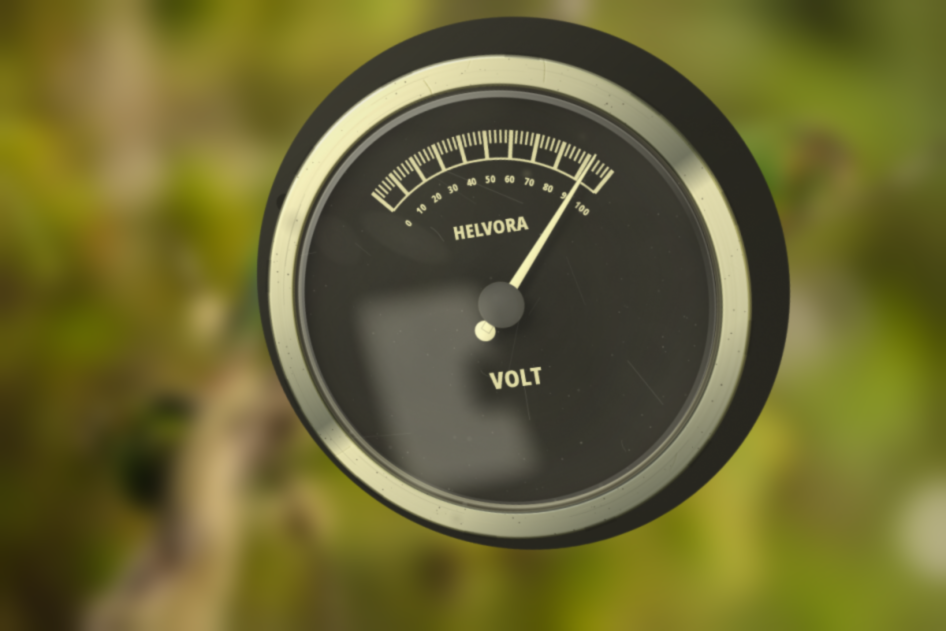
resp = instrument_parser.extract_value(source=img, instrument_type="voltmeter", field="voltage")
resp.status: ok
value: 92 V
